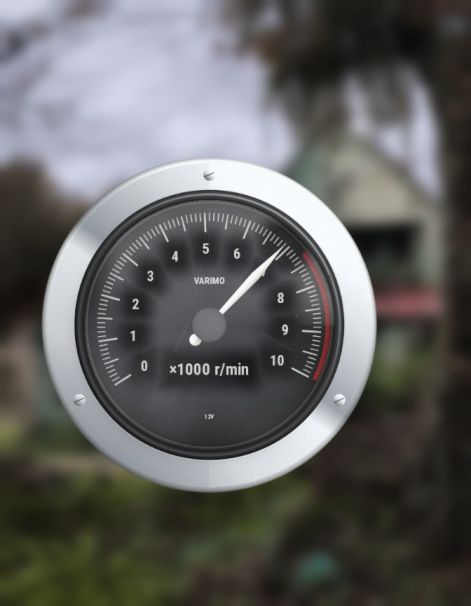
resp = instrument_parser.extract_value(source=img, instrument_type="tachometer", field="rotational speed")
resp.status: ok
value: 6900 rpm
